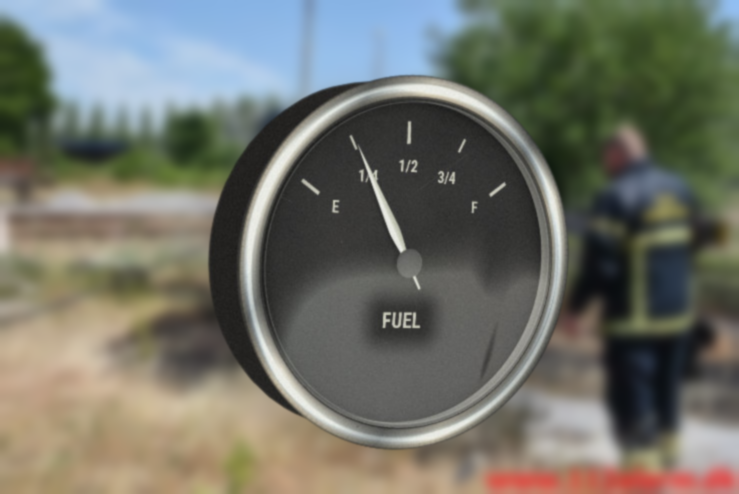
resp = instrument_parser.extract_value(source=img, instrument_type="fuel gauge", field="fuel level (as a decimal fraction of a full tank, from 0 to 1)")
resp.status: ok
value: 0.25
